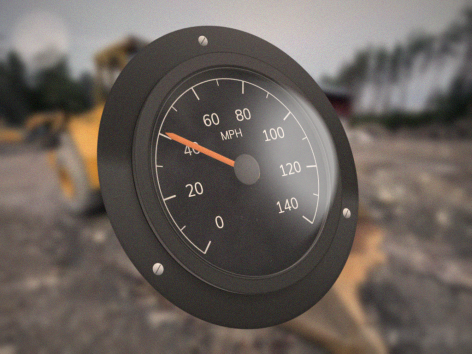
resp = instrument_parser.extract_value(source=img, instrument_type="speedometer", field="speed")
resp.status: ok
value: 40 mph
